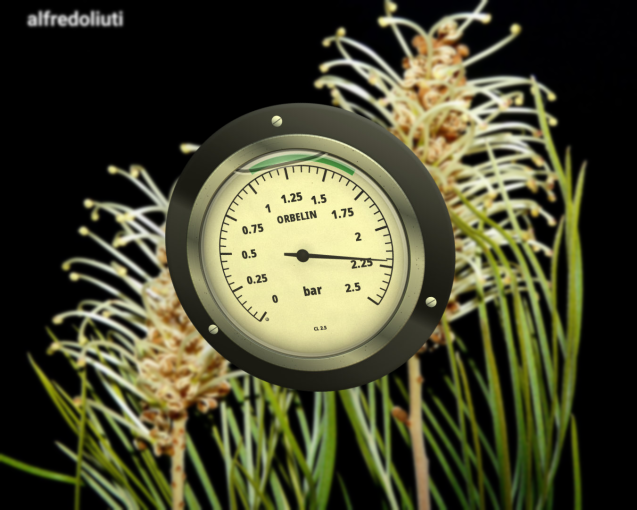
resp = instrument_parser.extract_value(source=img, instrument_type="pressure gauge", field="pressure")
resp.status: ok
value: 2.2 bar
